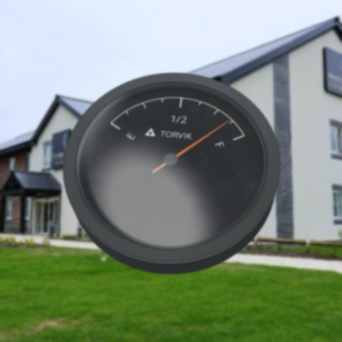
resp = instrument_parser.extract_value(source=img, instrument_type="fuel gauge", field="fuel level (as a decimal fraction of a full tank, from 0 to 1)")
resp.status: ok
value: 0.875
